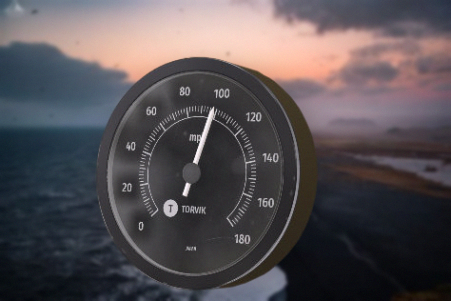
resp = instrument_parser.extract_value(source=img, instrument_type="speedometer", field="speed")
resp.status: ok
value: 100 mph
